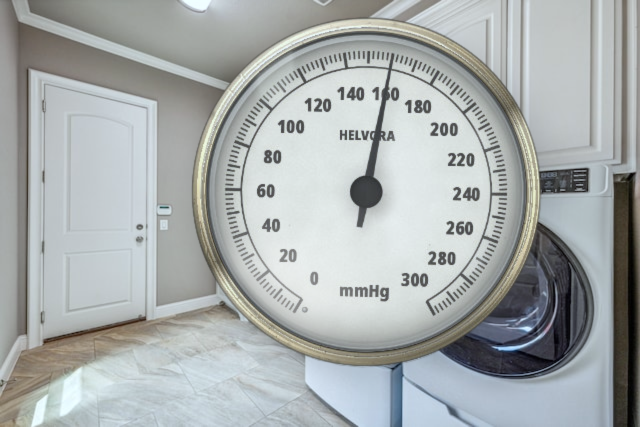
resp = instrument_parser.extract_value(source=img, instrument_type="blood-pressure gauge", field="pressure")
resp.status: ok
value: 160 mmHg
